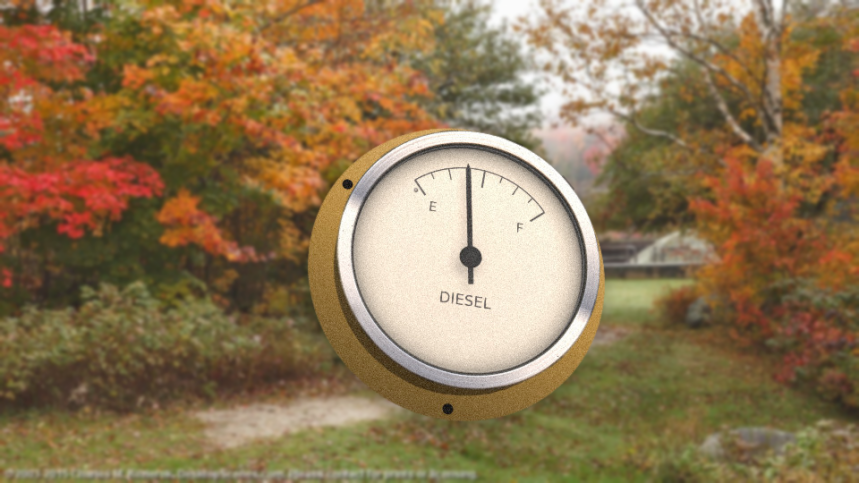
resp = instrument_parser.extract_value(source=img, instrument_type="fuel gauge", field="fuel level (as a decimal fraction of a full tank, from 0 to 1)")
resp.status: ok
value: 0.375
